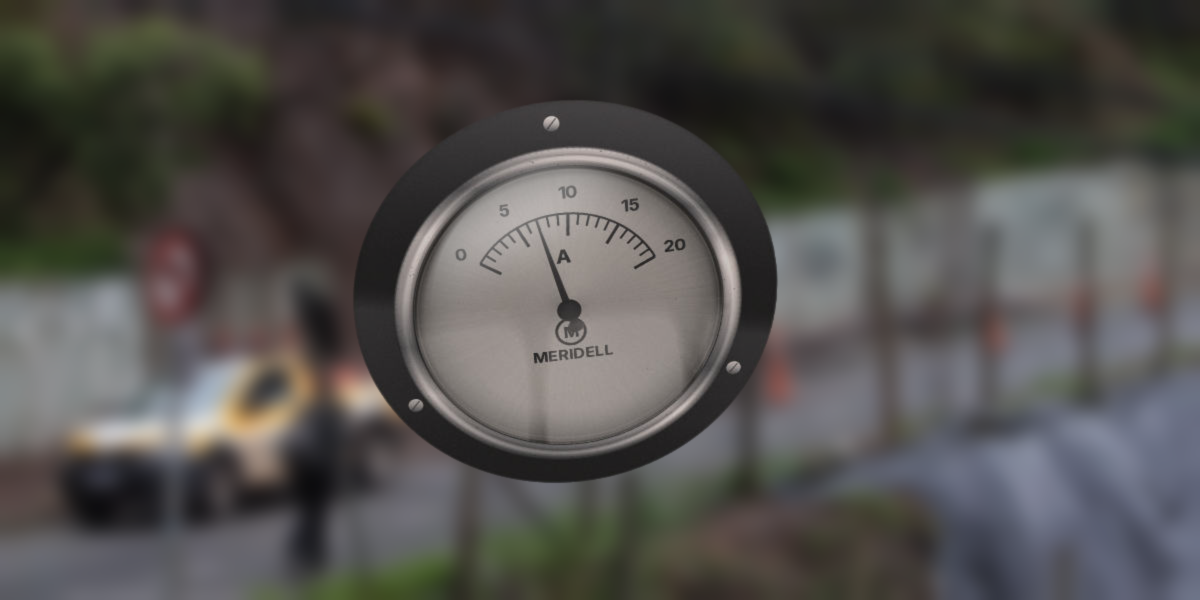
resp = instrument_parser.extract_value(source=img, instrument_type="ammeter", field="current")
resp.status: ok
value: 7 A
